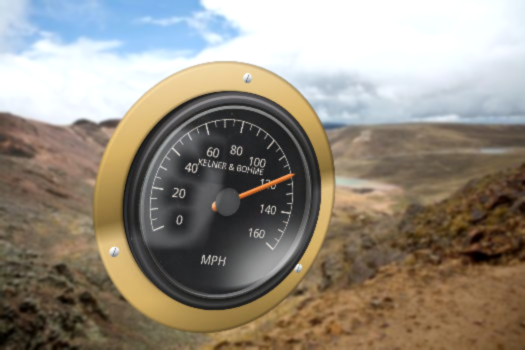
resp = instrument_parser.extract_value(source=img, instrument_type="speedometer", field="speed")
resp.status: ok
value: 120 mph
